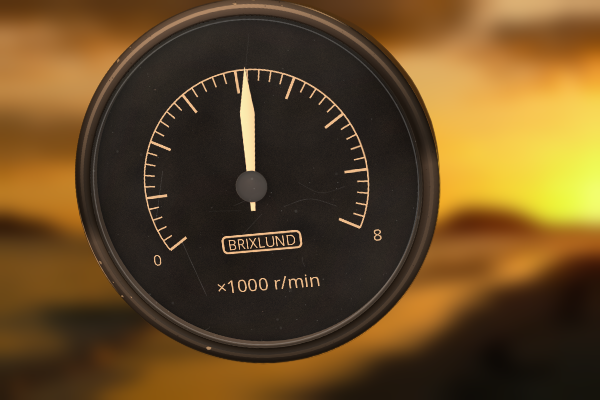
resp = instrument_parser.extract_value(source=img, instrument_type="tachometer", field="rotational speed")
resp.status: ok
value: 4200 rpm
